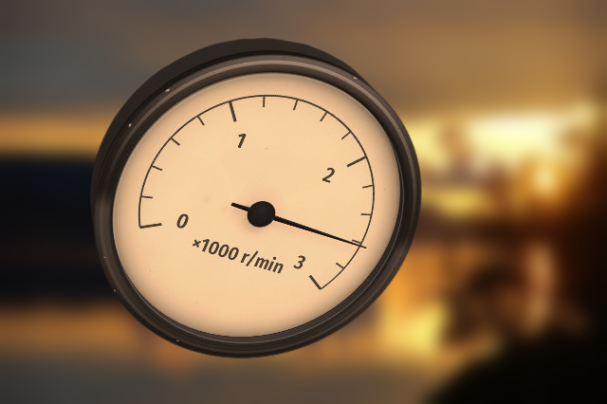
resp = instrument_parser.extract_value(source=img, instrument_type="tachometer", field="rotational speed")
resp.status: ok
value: 2600 rpm
